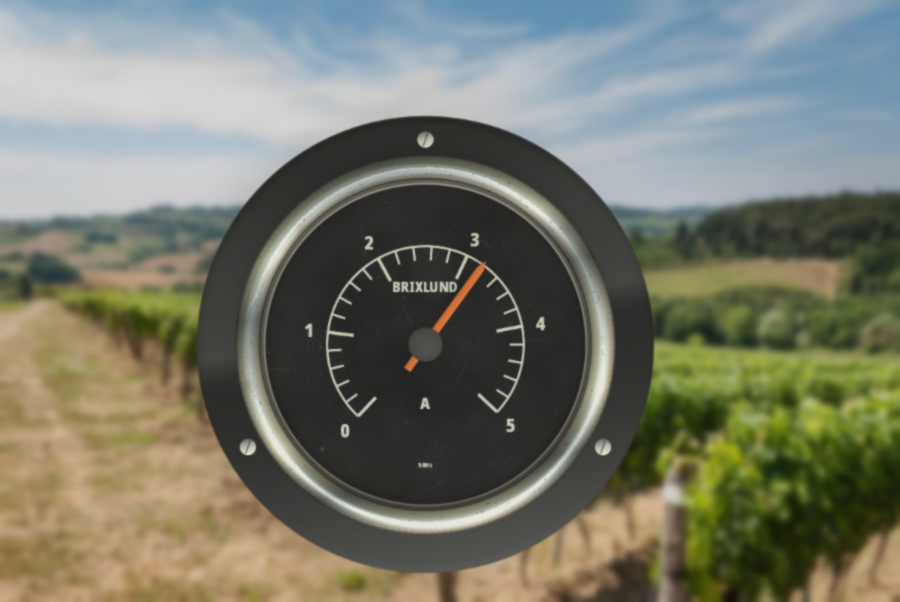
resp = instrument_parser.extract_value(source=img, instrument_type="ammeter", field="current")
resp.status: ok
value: 3.2 A
